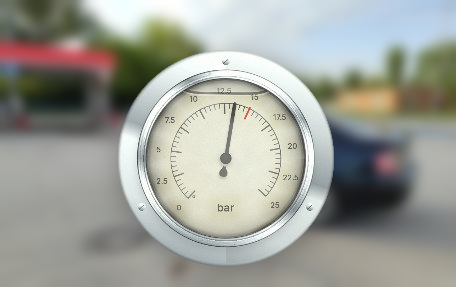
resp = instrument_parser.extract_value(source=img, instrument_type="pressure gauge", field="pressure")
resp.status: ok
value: 13.5 bar
